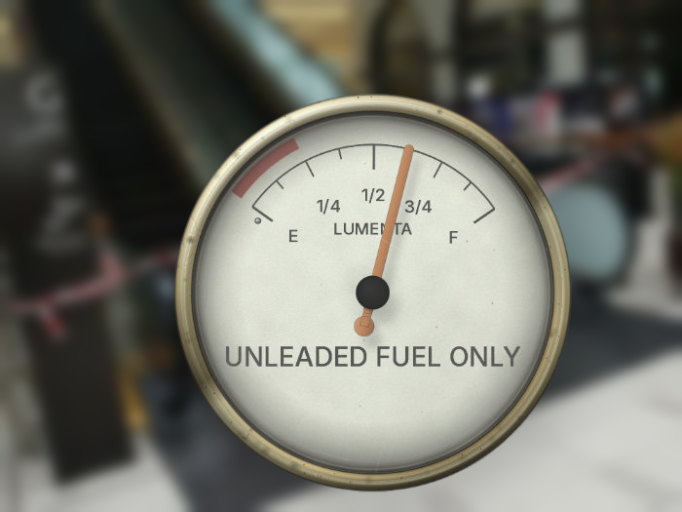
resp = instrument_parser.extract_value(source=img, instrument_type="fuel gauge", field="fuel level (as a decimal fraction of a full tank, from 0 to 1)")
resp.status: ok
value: 0.625
